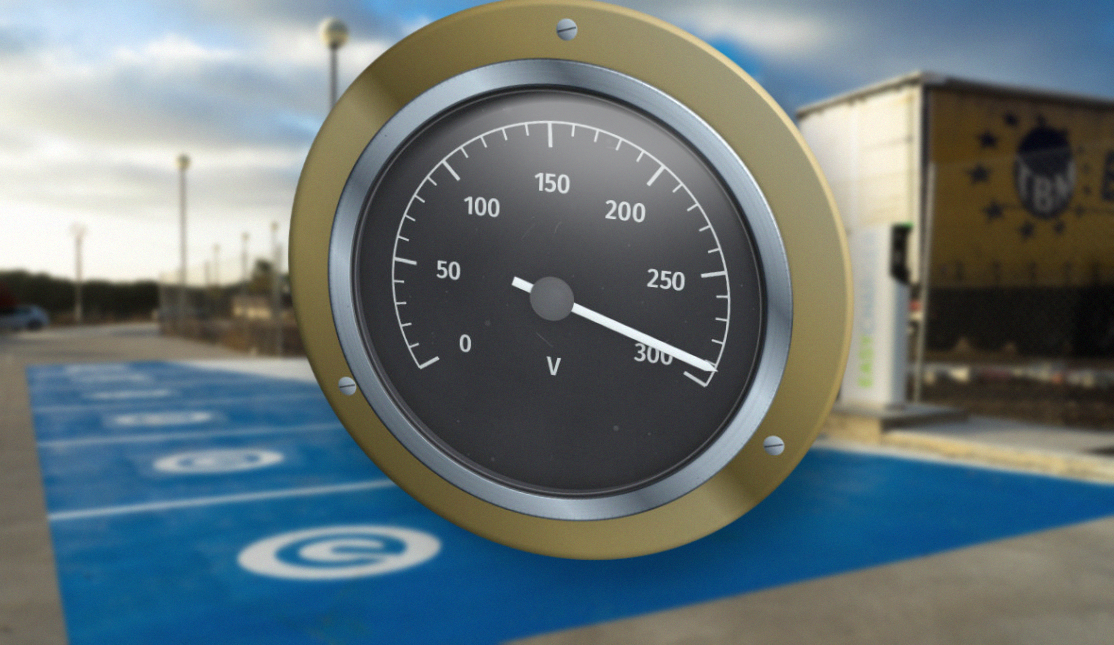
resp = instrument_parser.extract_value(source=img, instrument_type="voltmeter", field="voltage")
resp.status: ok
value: 290 V
